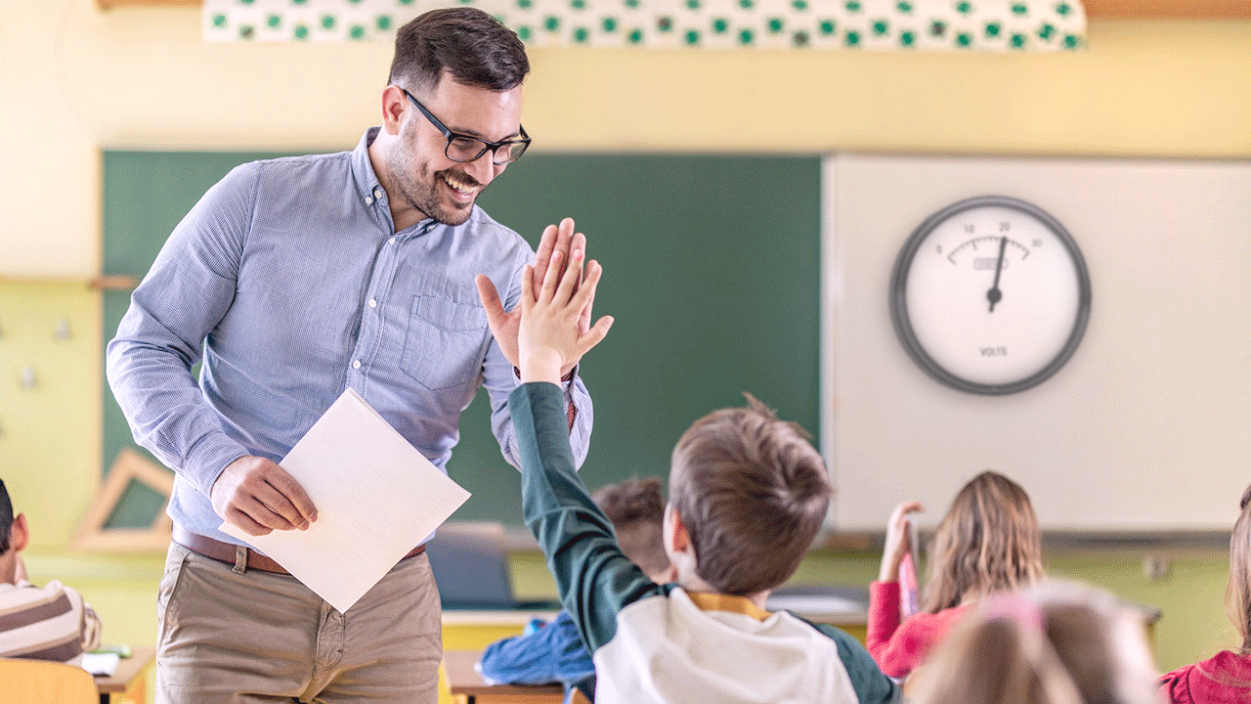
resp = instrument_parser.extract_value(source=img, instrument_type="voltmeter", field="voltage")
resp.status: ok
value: 20 V
